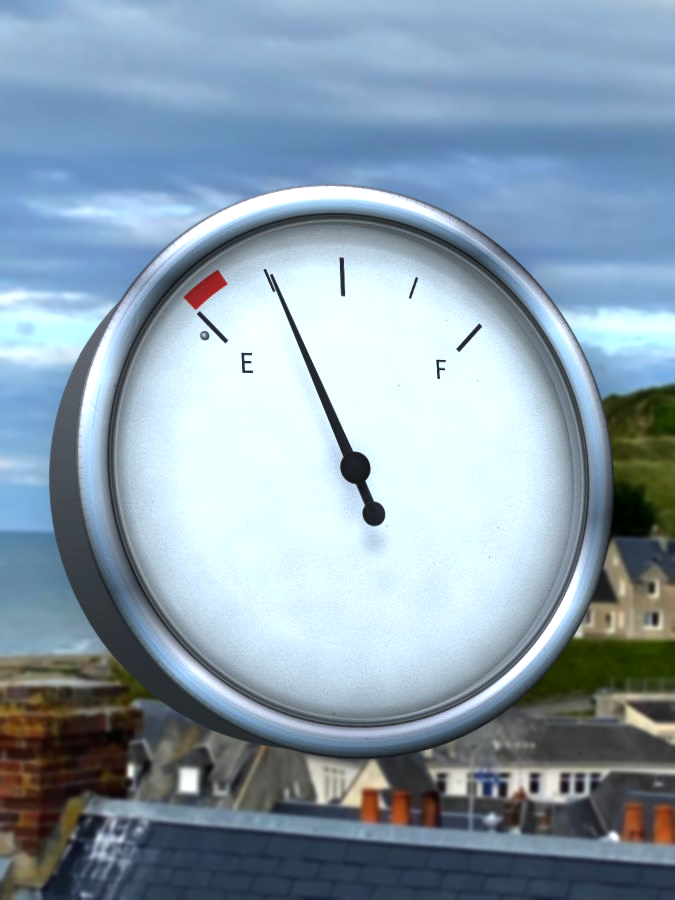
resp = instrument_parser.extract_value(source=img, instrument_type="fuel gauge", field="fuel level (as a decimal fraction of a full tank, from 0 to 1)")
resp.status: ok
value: 0.25
